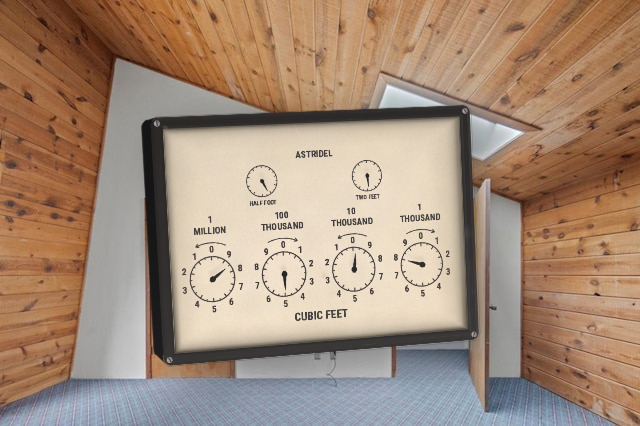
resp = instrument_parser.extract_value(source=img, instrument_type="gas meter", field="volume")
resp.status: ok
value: 849800 ft³
